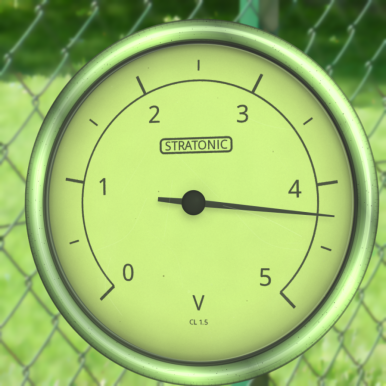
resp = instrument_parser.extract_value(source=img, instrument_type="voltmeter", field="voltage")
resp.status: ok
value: 4.25 V
